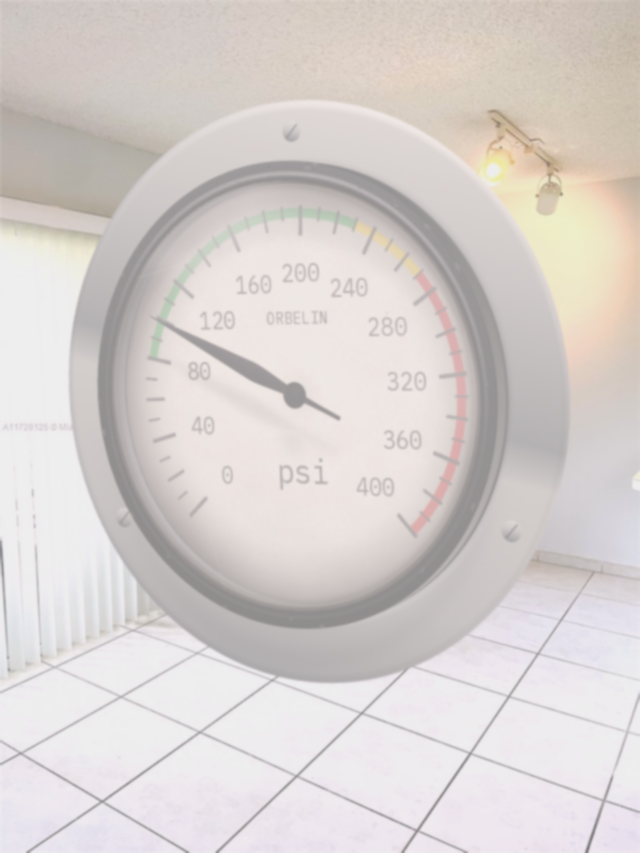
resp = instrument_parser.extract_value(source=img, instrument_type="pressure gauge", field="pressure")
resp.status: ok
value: 100 psi
